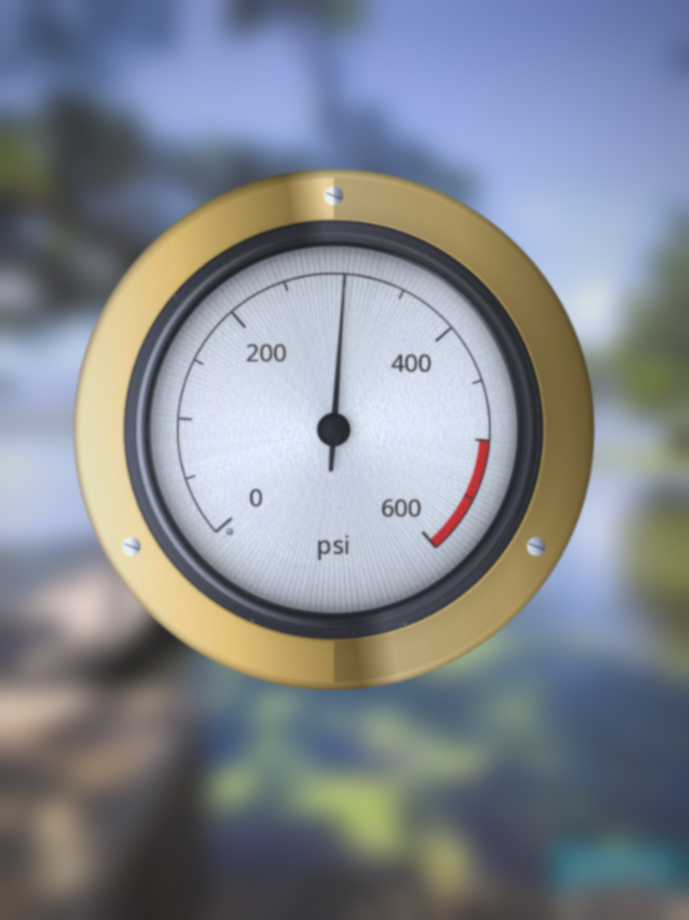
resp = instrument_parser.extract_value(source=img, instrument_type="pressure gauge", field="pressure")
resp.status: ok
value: 300 psi
